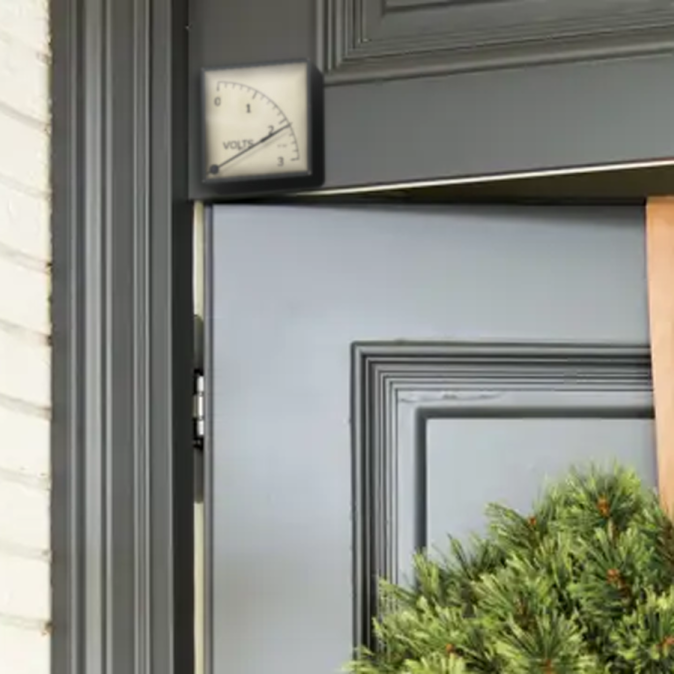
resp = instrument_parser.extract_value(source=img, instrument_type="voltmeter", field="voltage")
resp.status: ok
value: 2.2 V
